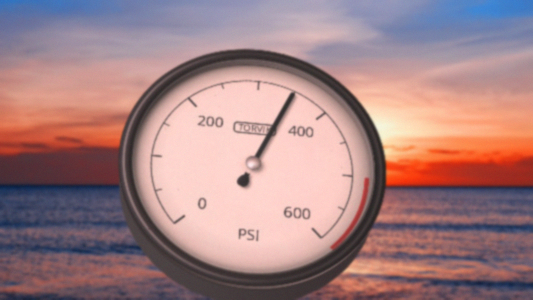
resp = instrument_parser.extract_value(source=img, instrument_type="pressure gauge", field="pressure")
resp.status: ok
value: 350 psi
